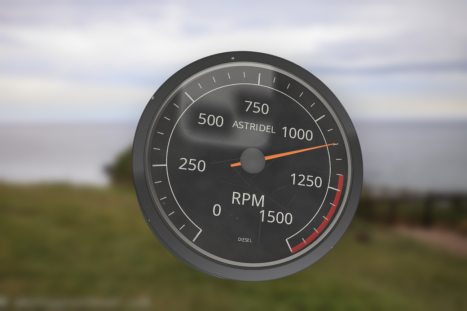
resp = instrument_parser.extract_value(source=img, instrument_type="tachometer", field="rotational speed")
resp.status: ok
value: 1100 rpm
